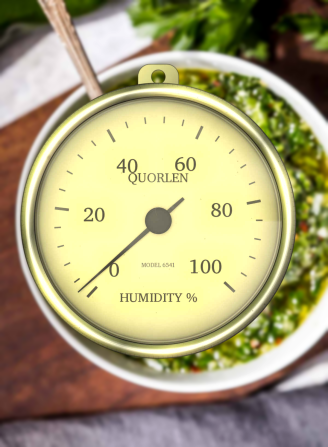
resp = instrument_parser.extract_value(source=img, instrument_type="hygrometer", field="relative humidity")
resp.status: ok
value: 2 %
